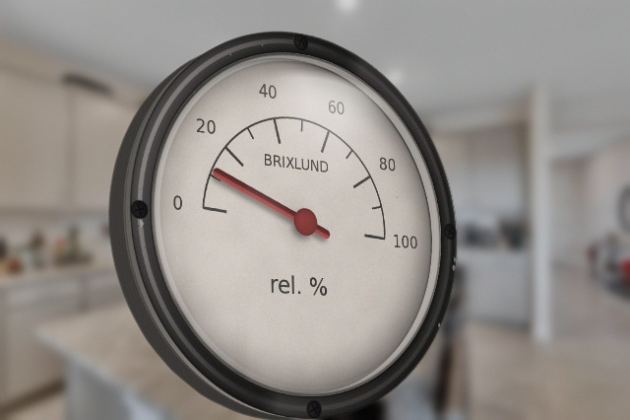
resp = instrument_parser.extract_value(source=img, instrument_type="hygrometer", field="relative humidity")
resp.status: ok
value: 10 %
